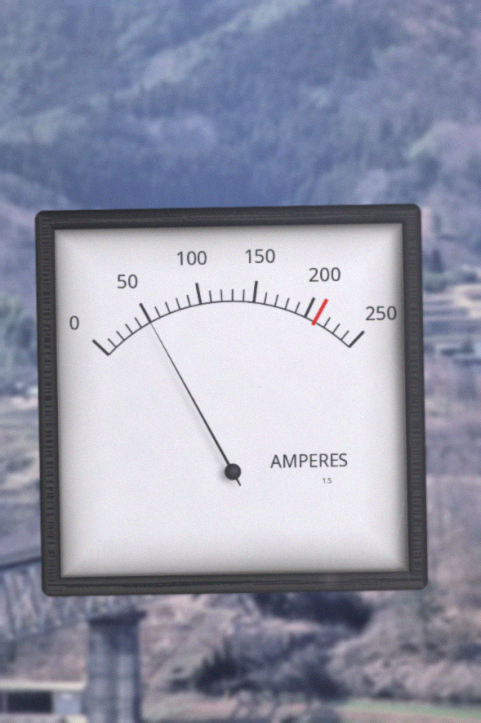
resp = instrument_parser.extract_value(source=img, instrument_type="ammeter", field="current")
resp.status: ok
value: 50 A
